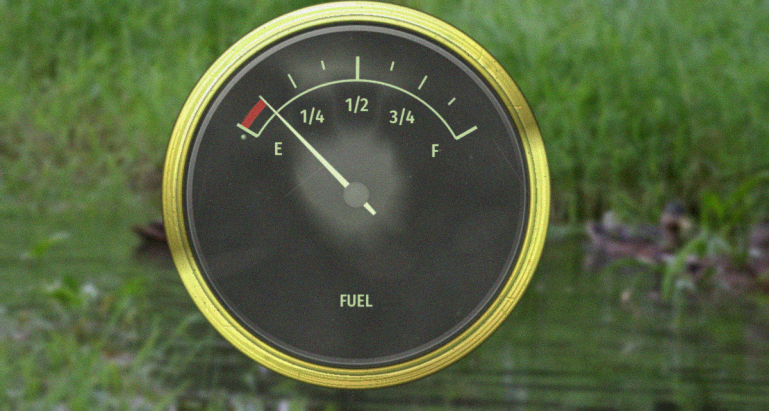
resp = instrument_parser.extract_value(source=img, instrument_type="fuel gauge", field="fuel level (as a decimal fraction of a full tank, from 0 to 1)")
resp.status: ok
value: 0.125
